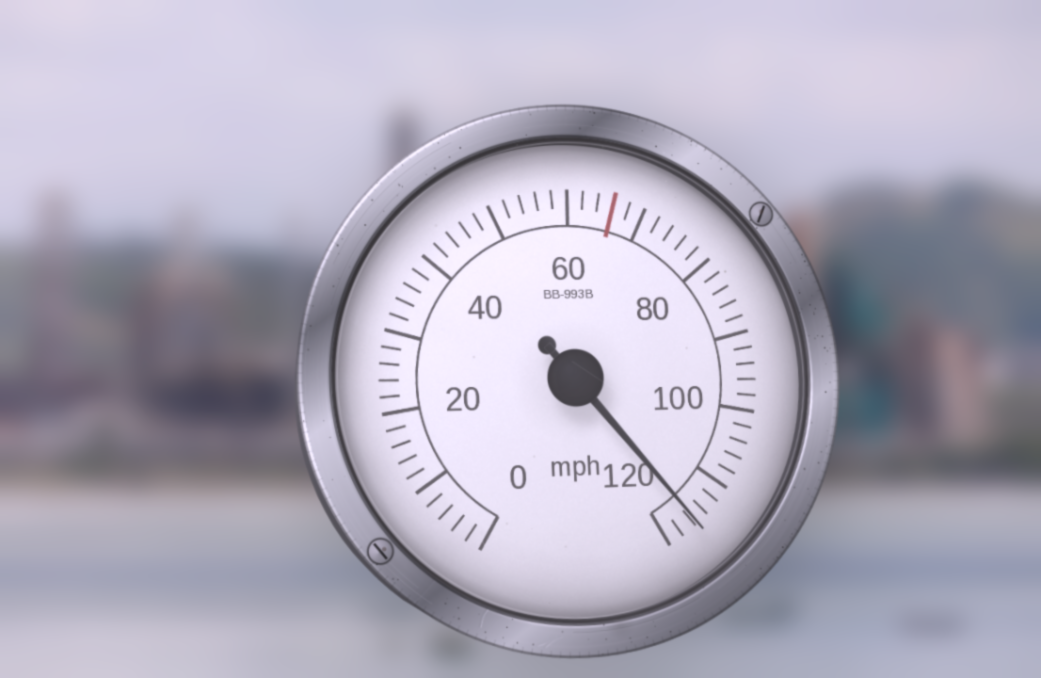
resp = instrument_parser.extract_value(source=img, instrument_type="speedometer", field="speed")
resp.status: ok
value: 116 mph
